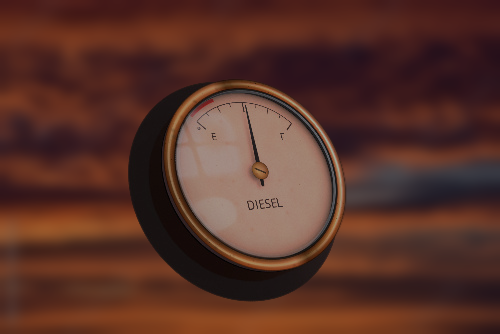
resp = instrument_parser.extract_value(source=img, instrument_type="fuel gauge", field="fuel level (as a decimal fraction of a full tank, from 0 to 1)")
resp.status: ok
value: 0.5
